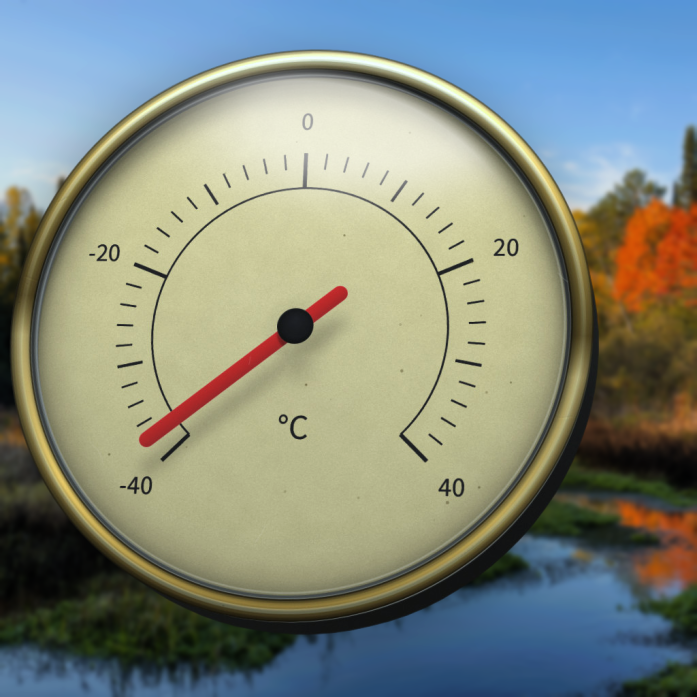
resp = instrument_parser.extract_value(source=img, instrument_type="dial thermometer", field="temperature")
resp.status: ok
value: -38 °C
